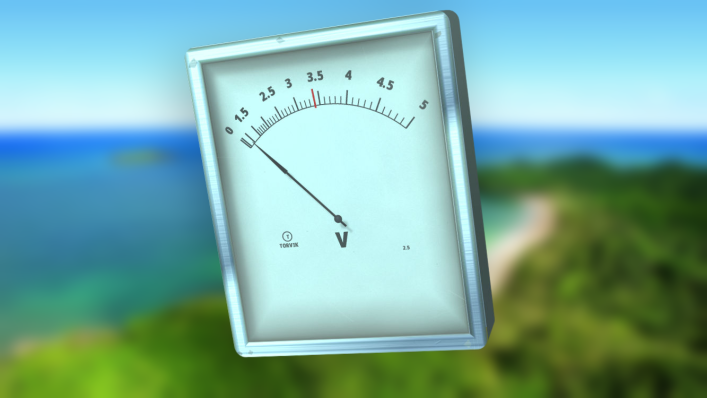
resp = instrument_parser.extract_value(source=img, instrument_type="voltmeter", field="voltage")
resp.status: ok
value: 1 V
